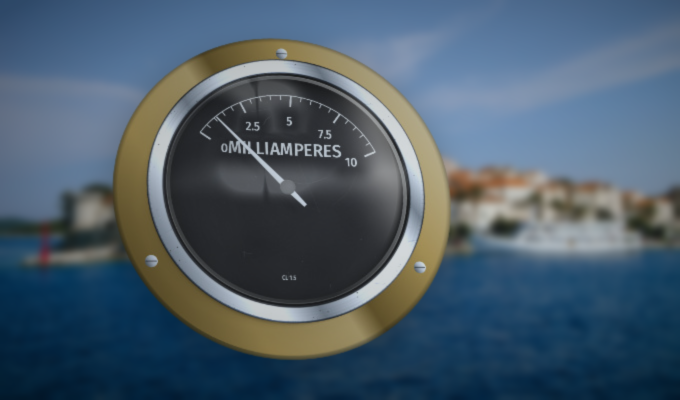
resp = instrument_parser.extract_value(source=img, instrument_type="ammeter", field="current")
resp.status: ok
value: 1 mA
